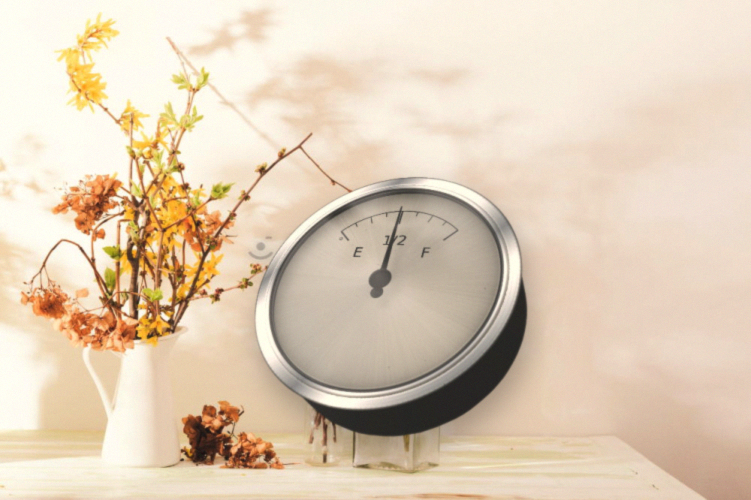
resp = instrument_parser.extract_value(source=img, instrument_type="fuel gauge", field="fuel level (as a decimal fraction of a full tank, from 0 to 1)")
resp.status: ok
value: 0.5
